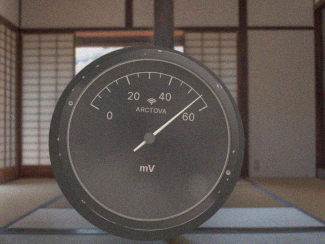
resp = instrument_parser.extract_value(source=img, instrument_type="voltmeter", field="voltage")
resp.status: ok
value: 55 mV
